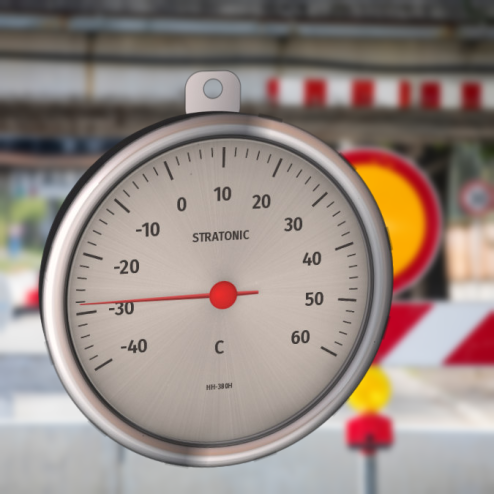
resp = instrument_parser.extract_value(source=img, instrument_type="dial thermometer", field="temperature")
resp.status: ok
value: -28 °C
